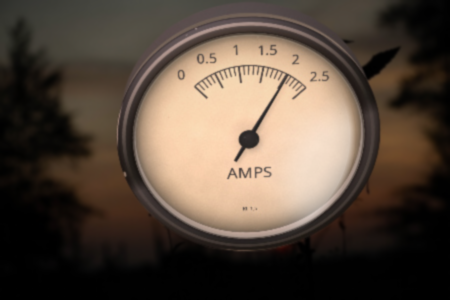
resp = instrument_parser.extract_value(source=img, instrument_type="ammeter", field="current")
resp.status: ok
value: 2 A
